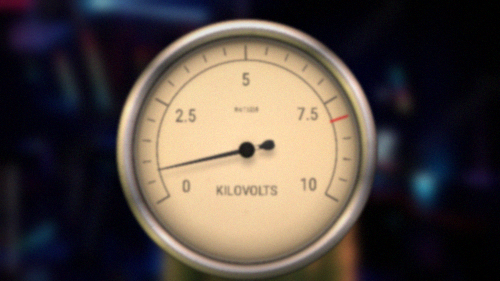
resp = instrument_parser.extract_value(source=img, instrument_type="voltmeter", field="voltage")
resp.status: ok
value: 0.75 kV
